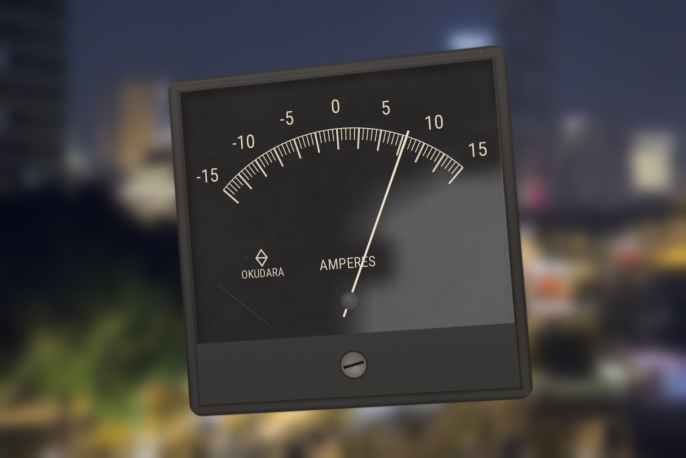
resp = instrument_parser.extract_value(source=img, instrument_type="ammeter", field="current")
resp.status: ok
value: 8 A
